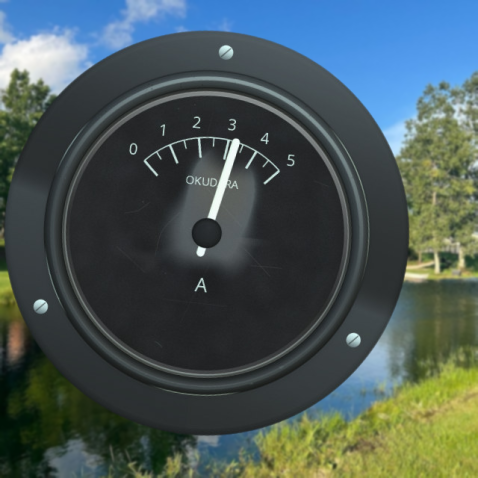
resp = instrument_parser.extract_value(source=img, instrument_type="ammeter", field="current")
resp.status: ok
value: 3.25 A
